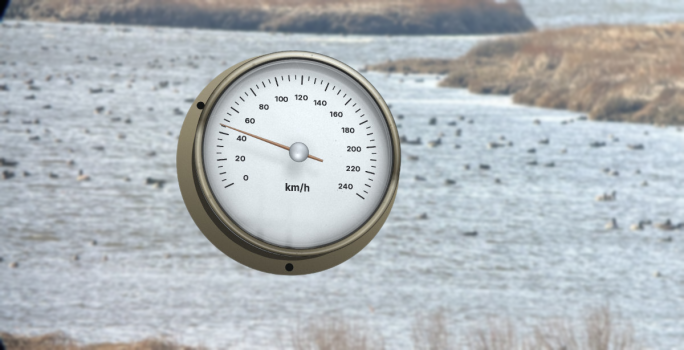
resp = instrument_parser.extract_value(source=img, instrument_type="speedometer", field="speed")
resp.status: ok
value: 45 km/h
